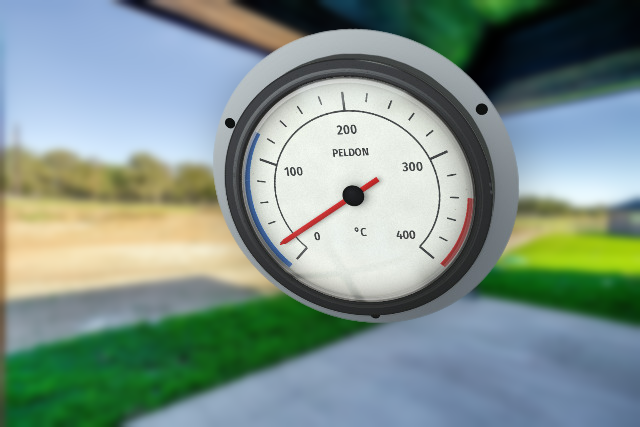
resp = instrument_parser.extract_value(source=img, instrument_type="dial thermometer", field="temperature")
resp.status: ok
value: 20 °C
